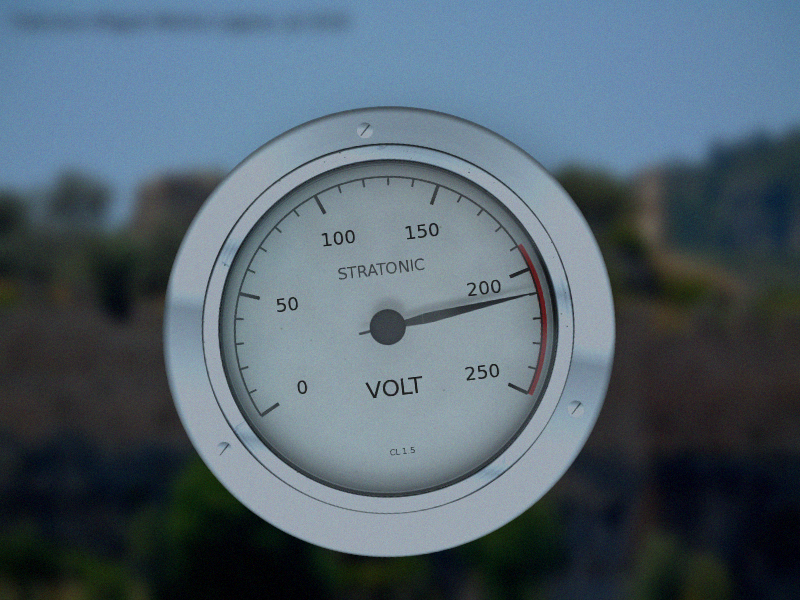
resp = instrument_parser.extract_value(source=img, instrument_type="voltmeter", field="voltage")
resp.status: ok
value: 210 V
